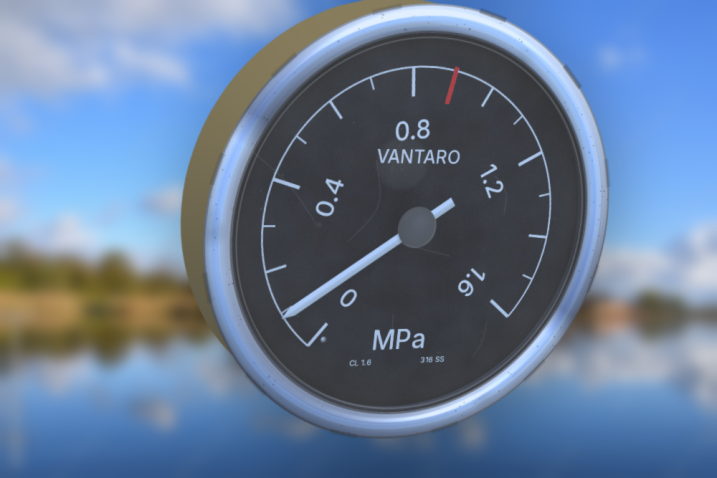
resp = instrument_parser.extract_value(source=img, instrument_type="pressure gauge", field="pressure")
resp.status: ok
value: 0.1 MPa
